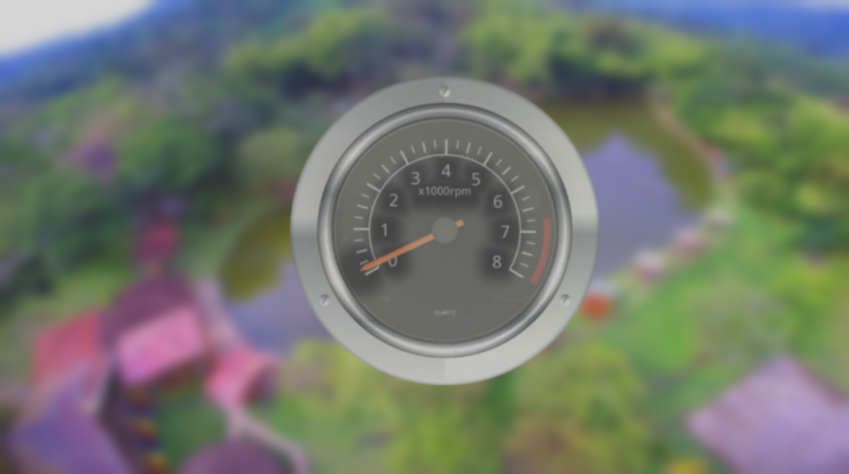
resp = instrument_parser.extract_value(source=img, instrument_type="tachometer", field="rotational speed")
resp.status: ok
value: 125 rpm
